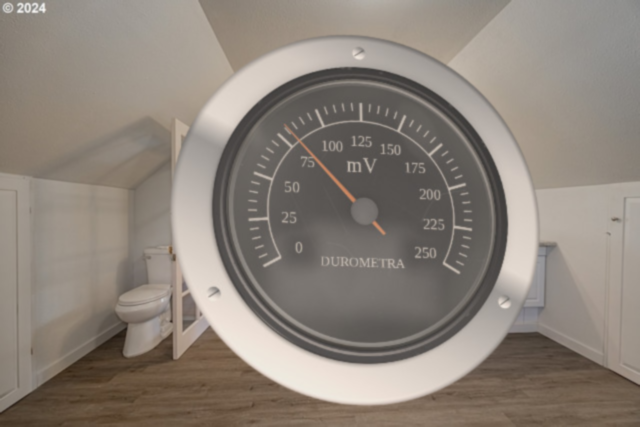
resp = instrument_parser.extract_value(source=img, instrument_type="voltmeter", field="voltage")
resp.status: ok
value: 80 mV
